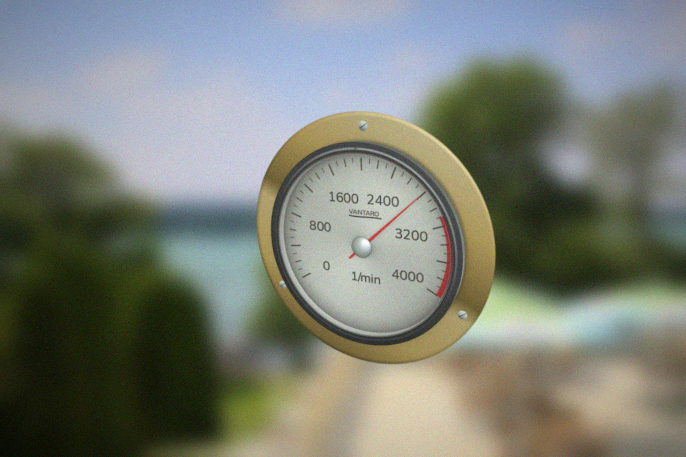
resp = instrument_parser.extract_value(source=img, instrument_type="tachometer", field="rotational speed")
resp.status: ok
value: 2800 rpm
